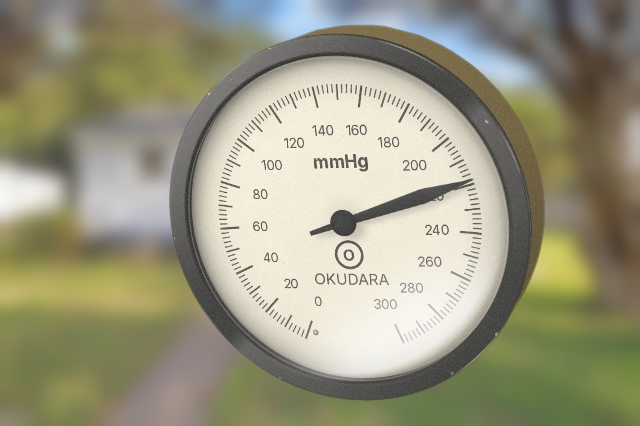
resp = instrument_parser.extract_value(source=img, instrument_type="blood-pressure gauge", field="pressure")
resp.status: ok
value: 218 mmHg
